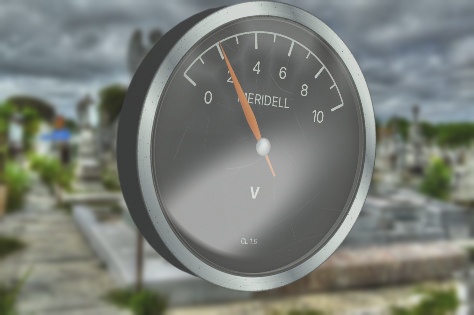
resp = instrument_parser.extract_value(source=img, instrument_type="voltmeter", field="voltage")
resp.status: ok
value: 2 V
